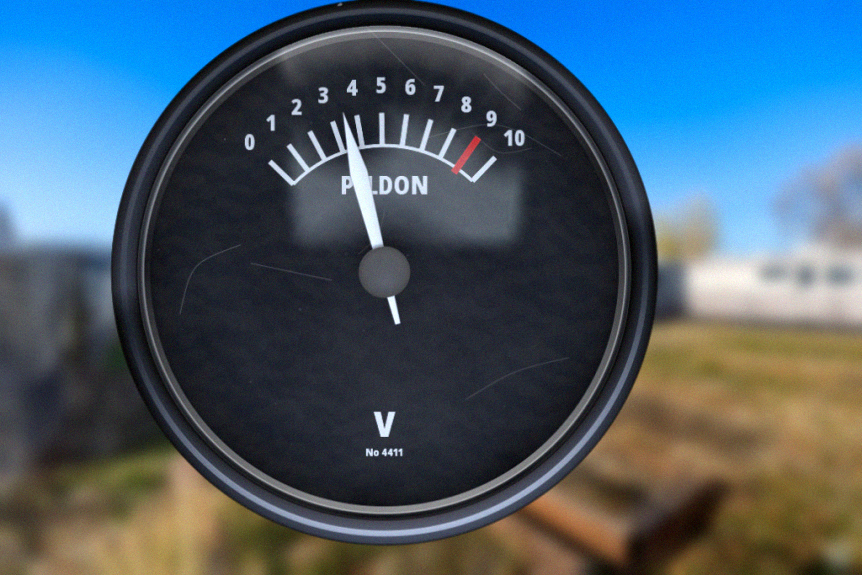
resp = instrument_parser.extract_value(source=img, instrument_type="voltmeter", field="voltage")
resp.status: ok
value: 3.5 V
